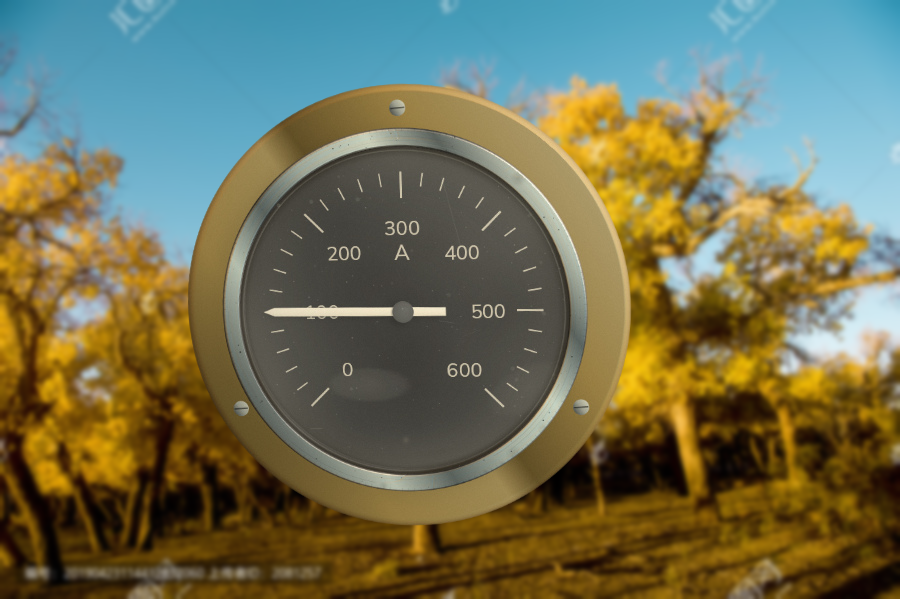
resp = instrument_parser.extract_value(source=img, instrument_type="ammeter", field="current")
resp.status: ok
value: 100 A
